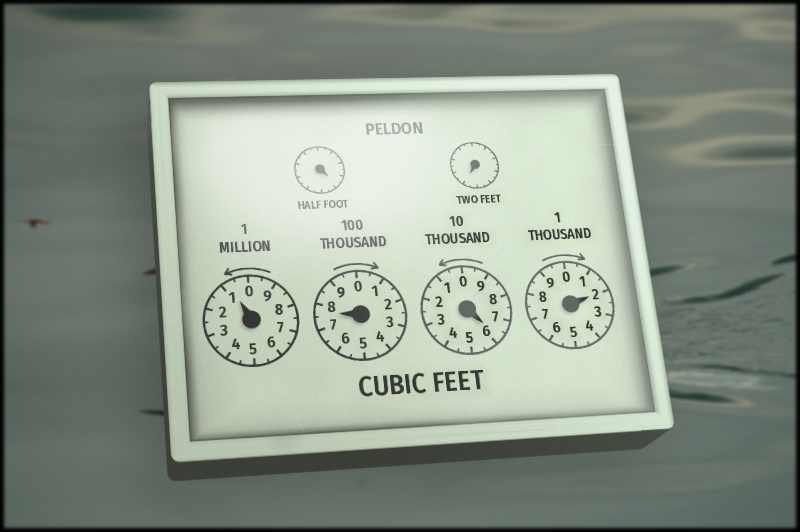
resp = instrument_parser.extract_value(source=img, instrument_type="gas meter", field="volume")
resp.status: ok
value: 76200 ft³
